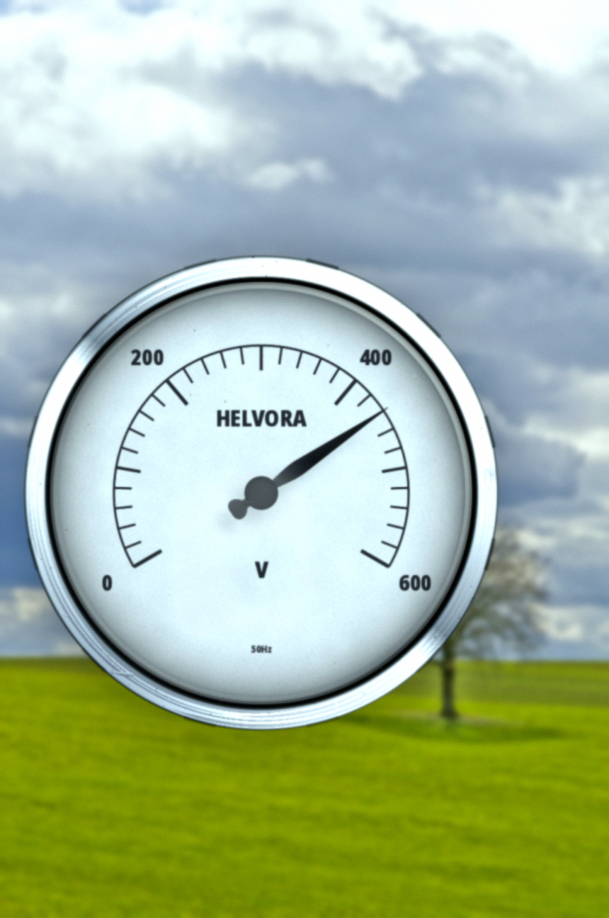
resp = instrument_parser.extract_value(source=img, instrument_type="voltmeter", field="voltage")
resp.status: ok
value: 440 V
